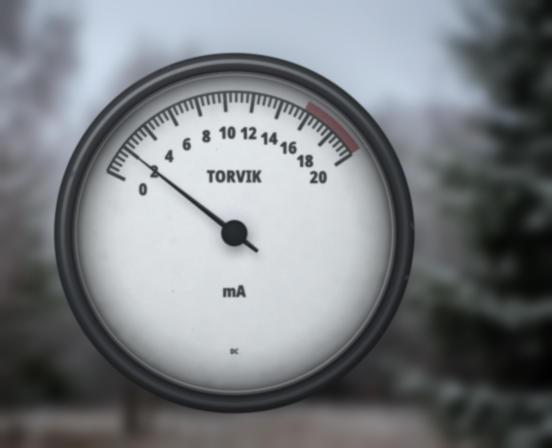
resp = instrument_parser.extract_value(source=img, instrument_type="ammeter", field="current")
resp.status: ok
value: 2 mA
